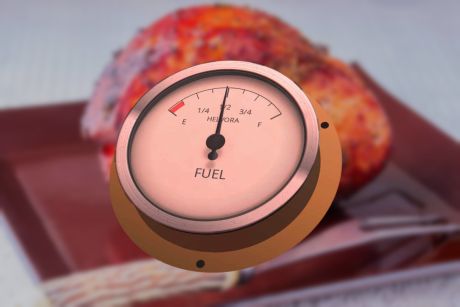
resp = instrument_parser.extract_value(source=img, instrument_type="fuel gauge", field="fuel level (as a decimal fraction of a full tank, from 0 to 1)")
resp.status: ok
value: 0.5
